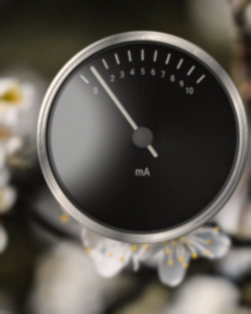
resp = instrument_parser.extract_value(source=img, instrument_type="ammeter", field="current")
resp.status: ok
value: 1 mA
